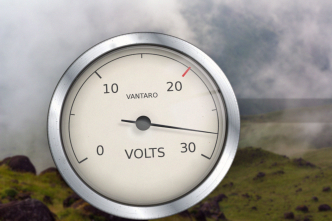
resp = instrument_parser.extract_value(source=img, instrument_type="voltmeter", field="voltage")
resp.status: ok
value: 27.5 V
